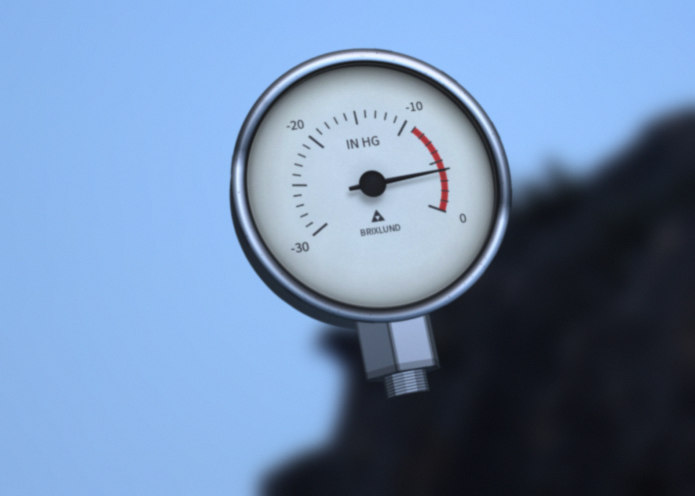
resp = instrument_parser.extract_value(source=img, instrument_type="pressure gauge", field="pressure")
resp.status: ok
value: -4 inHg
